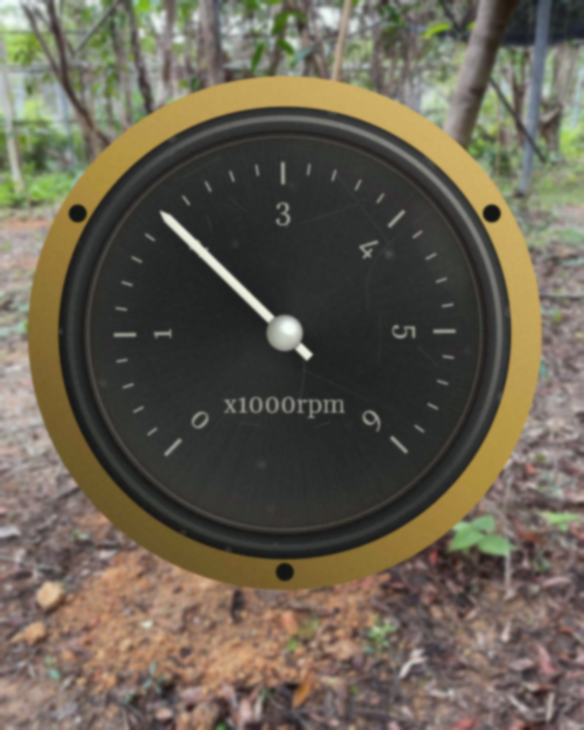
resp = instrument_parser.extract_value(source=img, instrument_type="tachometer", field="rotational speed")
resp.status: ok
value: 2000 rpm
